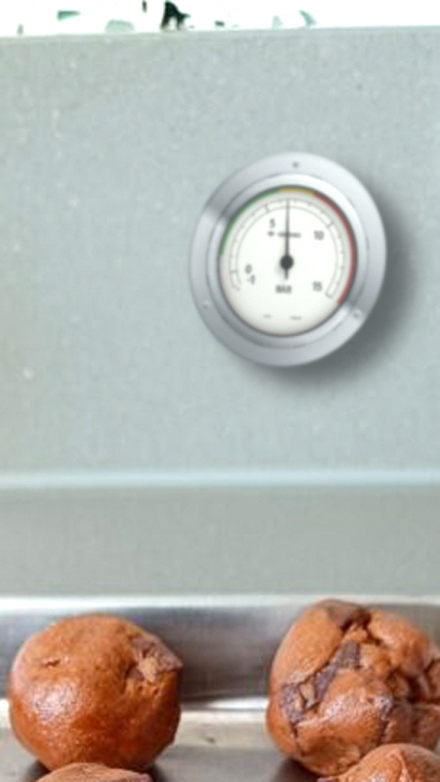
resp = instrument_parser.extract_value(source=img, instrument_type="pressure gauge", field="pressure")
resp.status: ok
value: 6.5 bar
